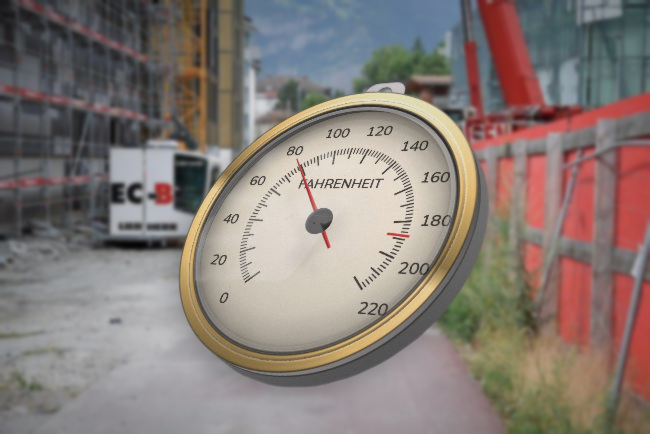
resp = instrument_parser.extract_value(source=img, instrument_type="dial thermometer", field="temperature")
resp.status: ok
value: 80 °F
